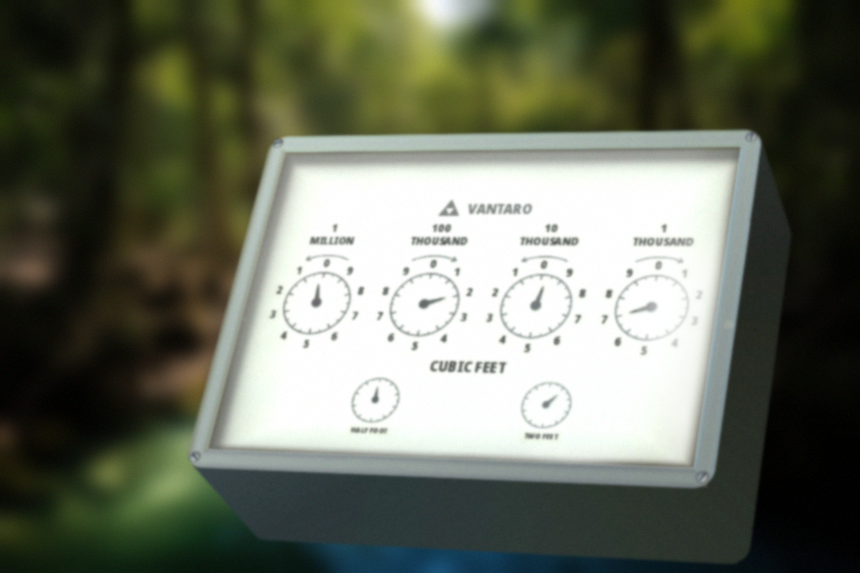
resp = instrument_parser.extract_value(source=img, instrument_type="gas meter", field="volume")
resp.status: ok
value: 19700 ft³
